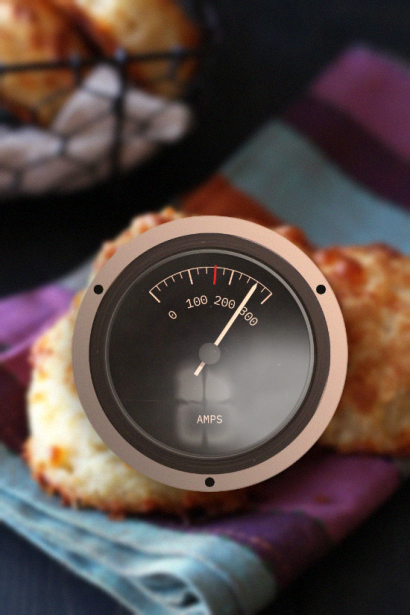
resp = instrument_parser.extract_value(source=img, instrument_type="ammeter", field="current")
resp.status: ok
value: 260 A
